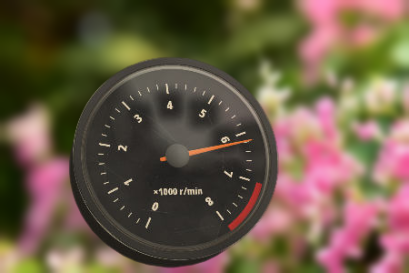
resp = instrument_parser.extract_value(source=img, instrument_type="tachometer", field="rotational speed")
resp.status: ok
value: 6200 rpm
